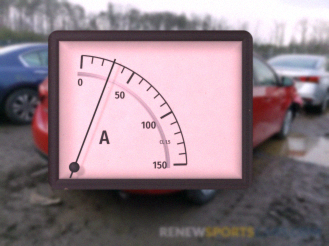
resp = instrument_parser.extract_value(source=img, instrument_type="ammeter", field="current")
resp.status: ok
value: 30 A
